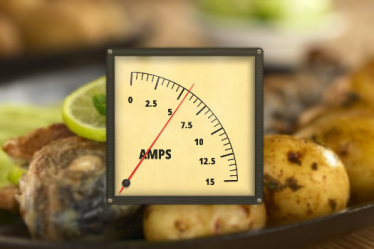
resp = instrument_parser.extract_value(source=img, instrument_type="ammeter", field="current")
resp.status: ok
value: 5.5 A
